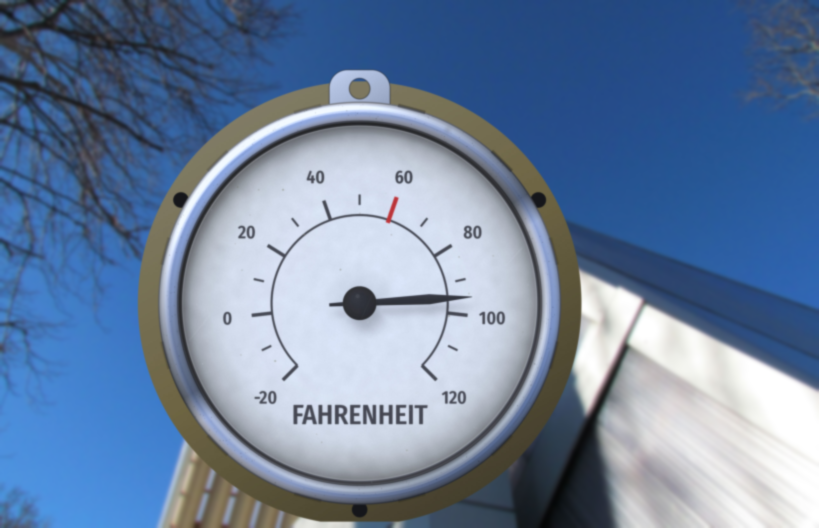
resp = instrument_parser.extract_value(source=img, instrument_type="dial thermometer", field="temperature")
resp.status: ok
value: 95 °F
